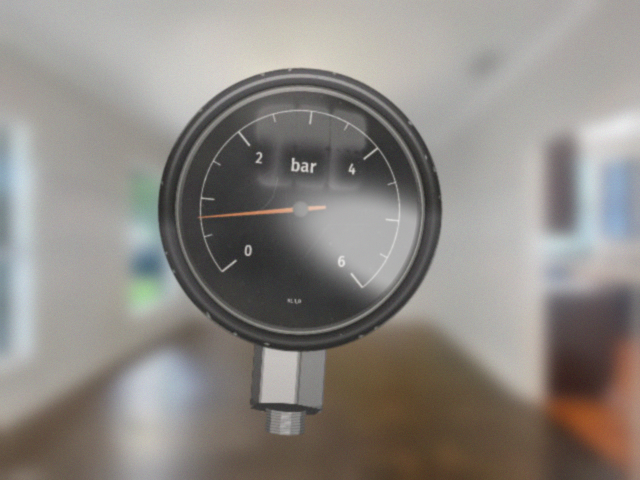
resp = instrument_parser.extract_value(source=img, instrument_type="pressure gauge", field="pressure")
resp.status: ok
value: 0.75 bar
